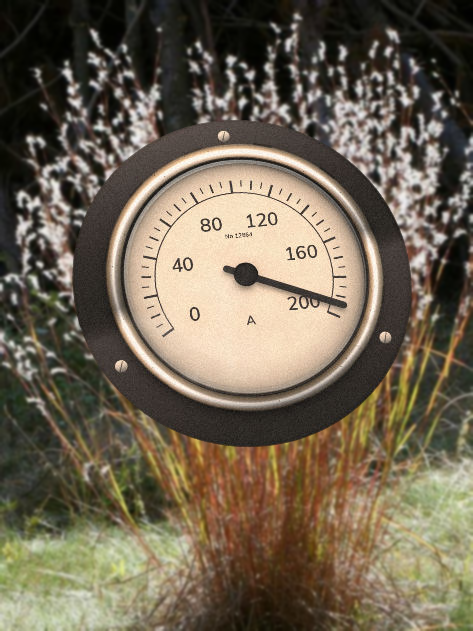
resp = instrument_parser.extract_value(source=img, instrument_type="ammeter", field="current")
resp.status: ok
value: 195 A
